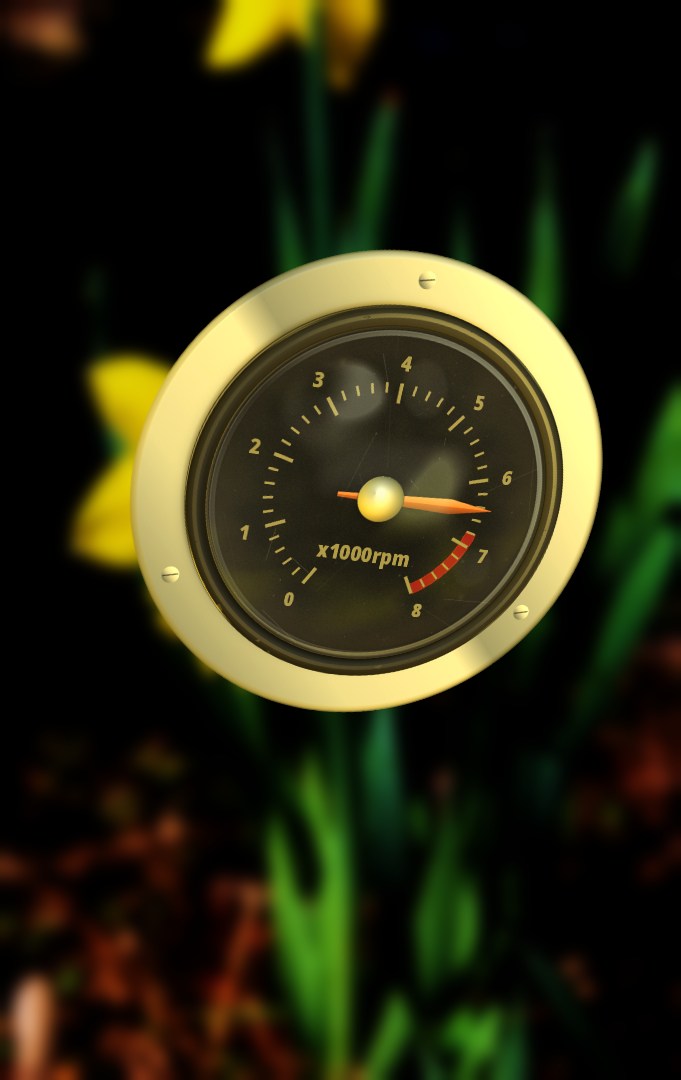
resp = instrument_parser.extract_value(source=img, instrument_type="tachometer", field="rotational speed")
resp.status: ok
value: 6400 rpm
